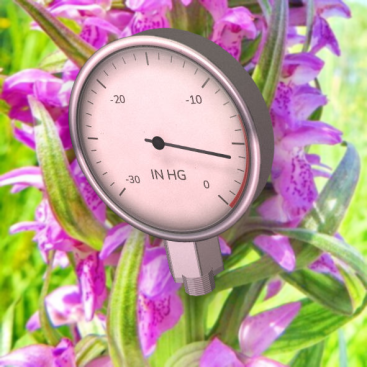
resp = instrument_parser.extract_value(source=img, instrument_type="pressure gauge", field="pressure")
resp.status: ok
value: -4 inHg
